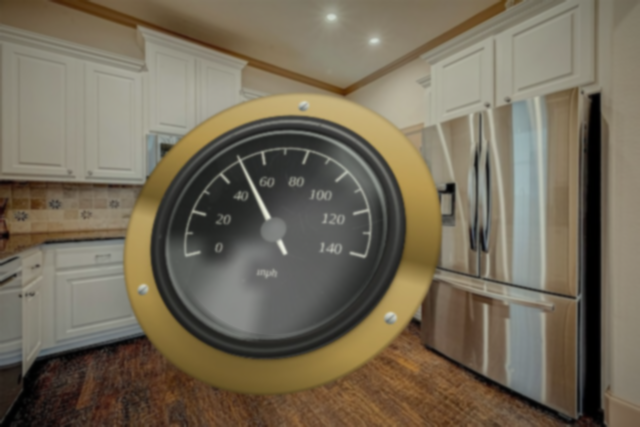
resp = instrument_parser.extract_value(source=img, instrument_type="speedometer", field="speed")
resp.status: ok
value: 50 mph
